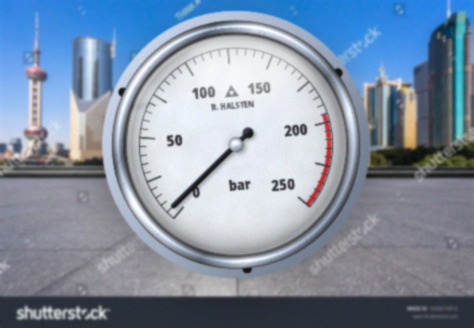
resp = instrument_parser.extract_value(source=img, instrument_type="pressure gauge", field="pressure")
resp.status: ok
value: 5 bar
